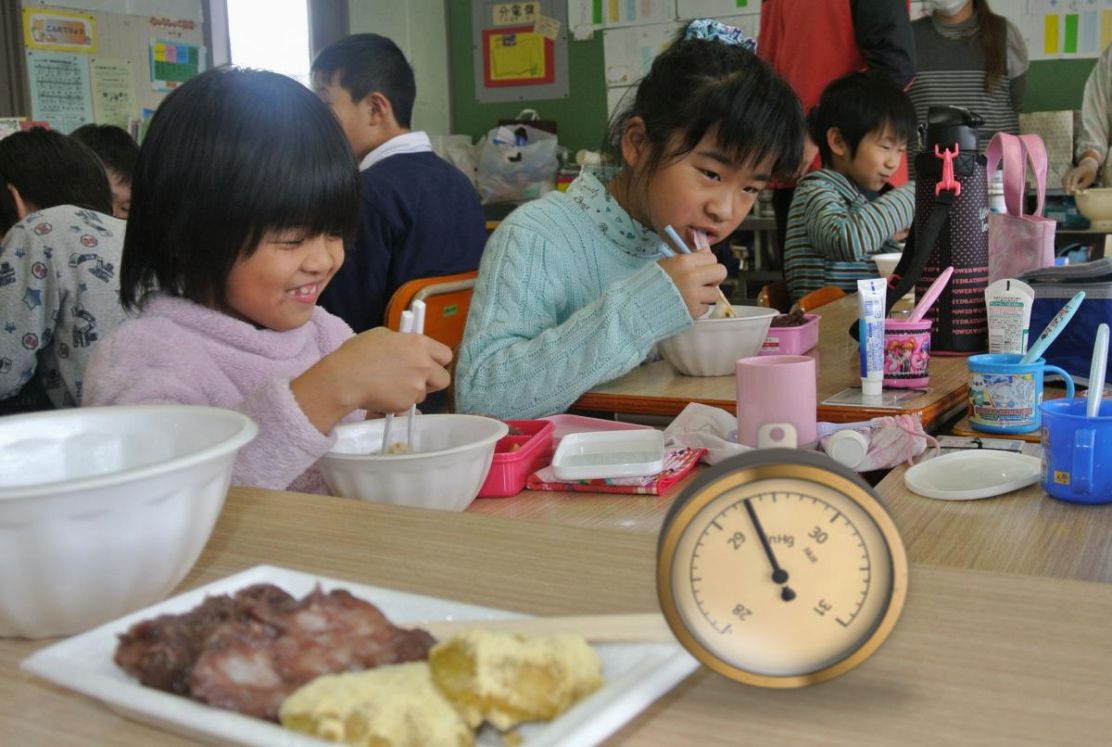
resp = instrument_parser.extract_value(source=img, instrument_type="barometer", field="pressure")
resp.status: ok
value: 29.3 inHg
